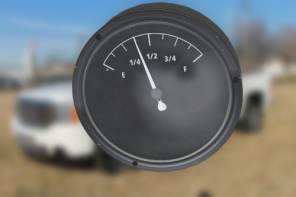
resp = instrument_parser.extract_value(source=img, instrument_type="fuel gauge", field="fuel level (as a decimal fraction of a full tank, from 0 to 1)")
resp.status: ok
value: 0.375
